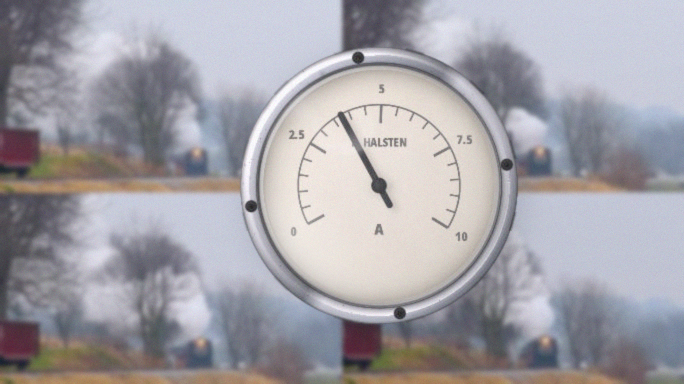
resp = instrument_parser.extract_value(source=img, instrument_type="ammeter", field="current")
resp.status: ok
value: 3.75 A
